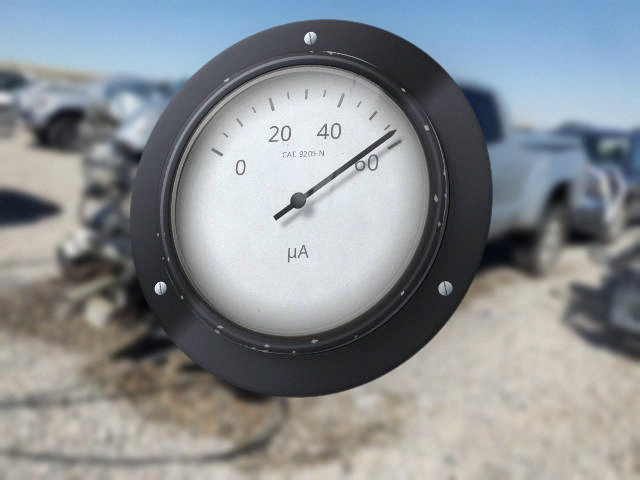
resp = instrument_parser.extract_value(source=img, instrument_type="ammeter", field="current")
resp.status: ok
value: 57.5 µA
